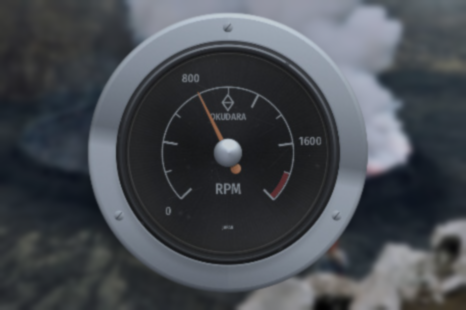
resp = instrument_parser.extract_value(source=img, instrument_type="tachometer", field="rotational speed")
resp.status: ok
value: 800 rpm
